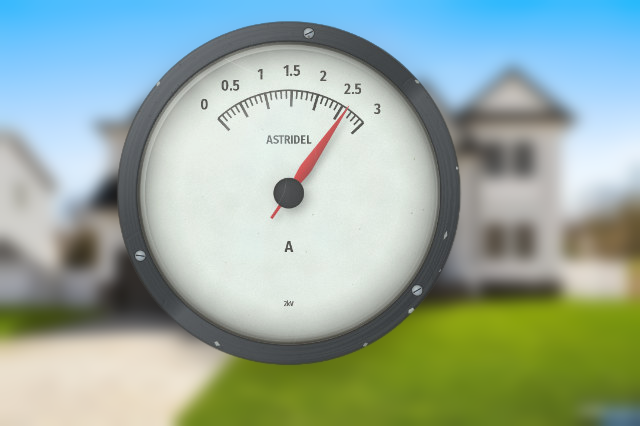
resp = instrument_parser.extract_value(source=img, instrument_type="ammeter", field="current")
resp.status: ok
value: 2.6 A
